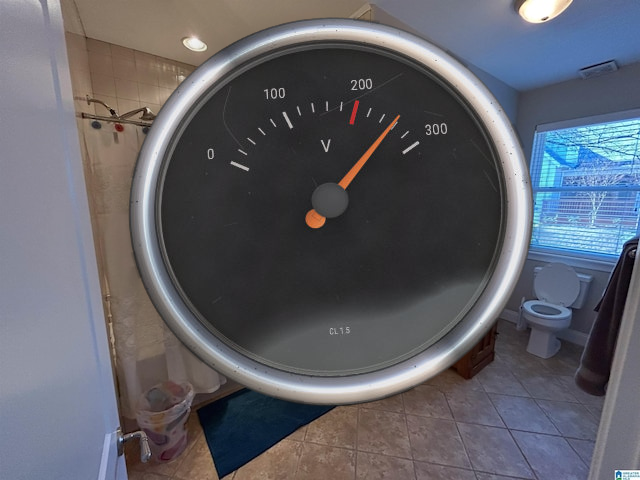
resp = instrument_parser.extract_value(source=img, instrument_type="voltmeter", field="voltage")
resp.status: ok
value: 260 V
